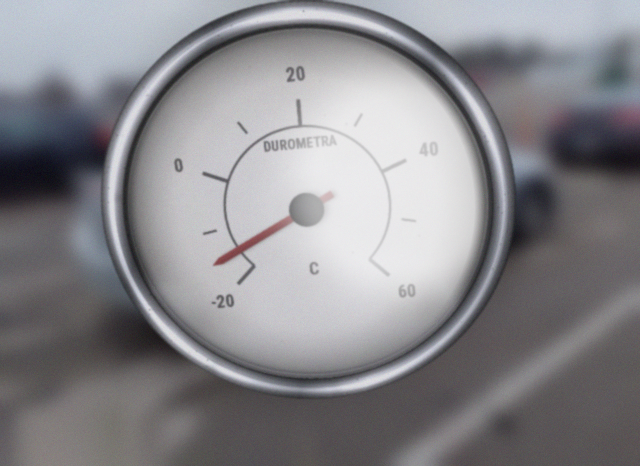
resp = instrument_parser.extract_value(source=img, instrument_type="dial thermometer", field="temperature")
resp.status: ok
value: -15 °C
